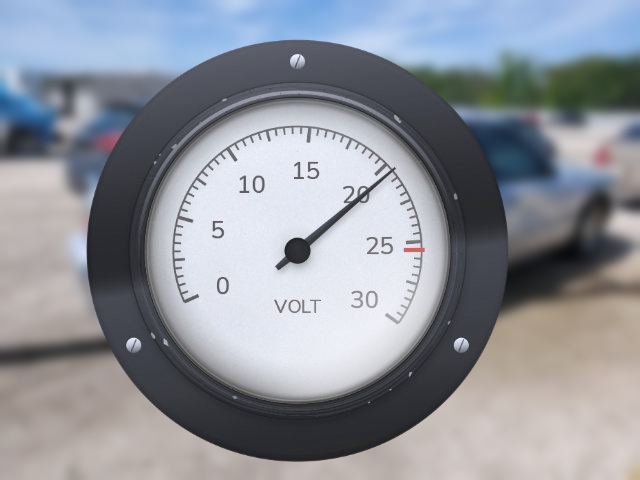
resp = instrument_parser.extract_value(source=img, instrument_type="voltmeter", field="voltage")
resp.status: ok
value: 20.5 V
